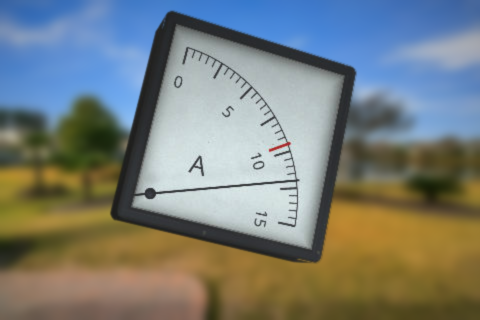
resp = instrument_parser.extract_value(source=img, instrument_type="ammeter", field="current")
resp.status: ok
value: 12 A
